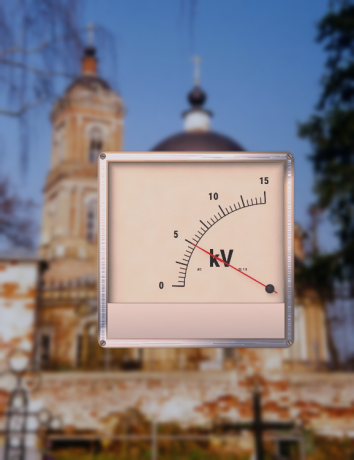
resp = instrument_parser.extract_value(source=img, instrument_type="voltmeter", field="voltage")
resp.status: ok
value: 5 kV
